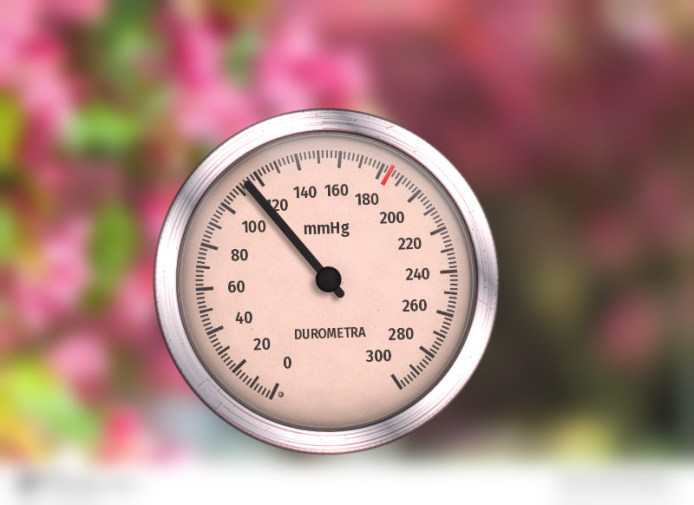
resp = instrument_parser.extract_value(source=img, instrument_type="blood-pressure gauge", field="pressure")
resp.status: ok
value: 114 mmHg
